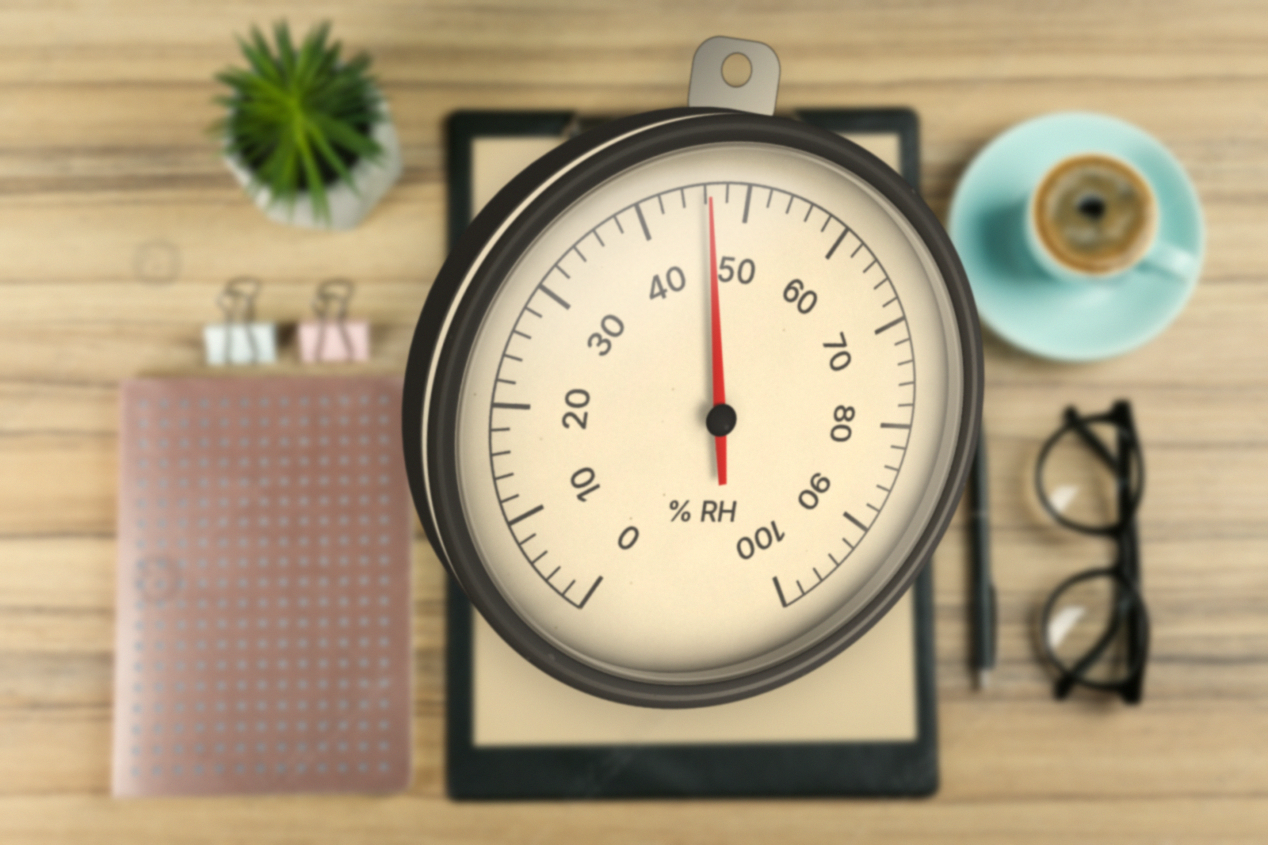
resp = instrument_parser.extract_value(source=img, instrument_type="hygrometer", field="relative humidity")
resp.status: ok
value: 46 %
